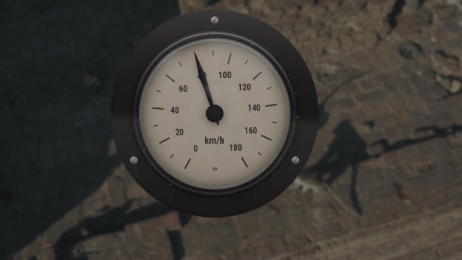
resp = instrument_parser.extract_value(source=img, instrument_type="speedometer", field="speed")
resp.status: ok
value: 80 km/h
